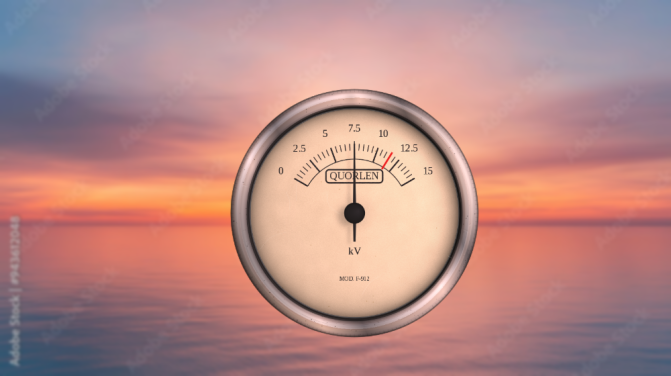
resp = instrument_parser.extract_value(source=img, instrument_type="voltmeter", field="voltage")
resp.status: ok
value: 7.5 kV
